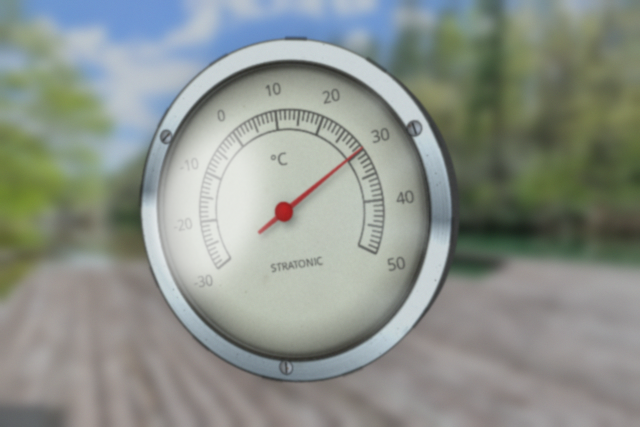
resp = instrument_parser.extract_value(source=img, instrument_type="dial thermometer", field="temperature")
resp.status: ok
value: 30 °C
